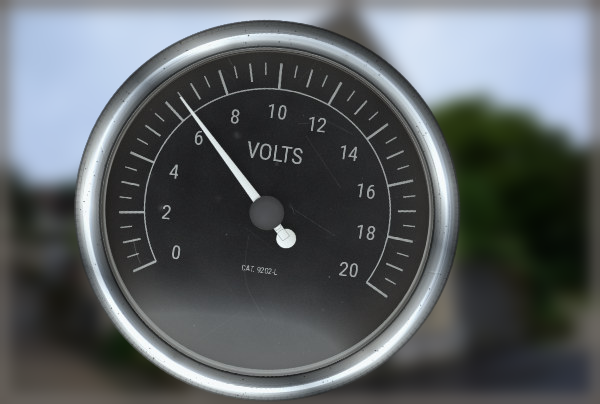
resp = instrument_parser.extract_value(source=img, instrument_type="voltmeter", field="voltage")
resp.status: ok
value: 6.5 V
